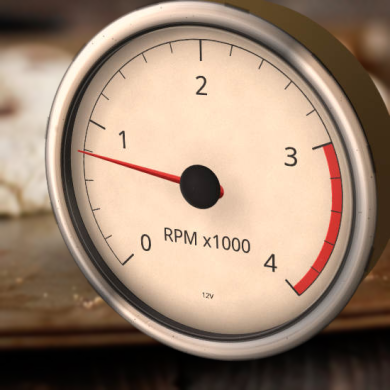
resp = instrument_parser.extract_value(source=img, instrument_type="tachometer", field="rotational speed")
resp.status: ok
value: 800 rpm
